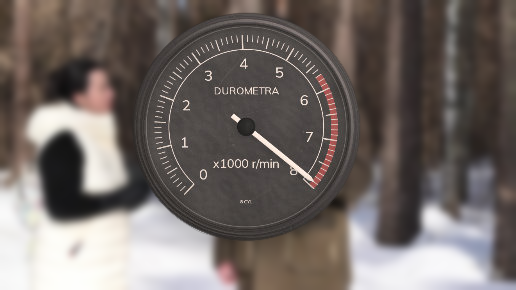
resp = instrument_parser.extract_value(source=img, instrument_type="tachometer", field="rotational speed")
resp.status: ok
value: 7900 rpm
